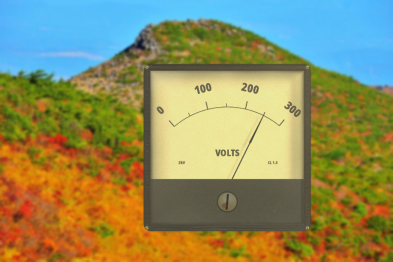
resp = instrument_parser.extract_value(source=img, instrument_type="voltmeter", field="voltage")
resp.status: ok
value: 250 V
